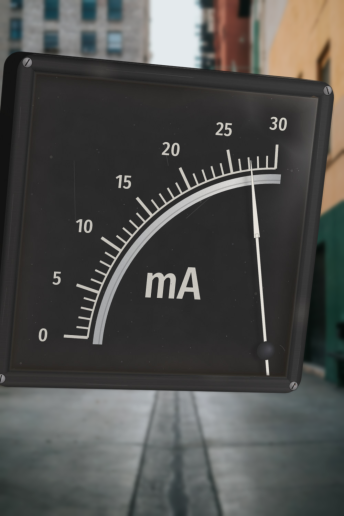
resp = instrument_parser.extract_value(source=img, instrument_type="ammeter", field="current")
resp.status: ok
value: 27 mA
